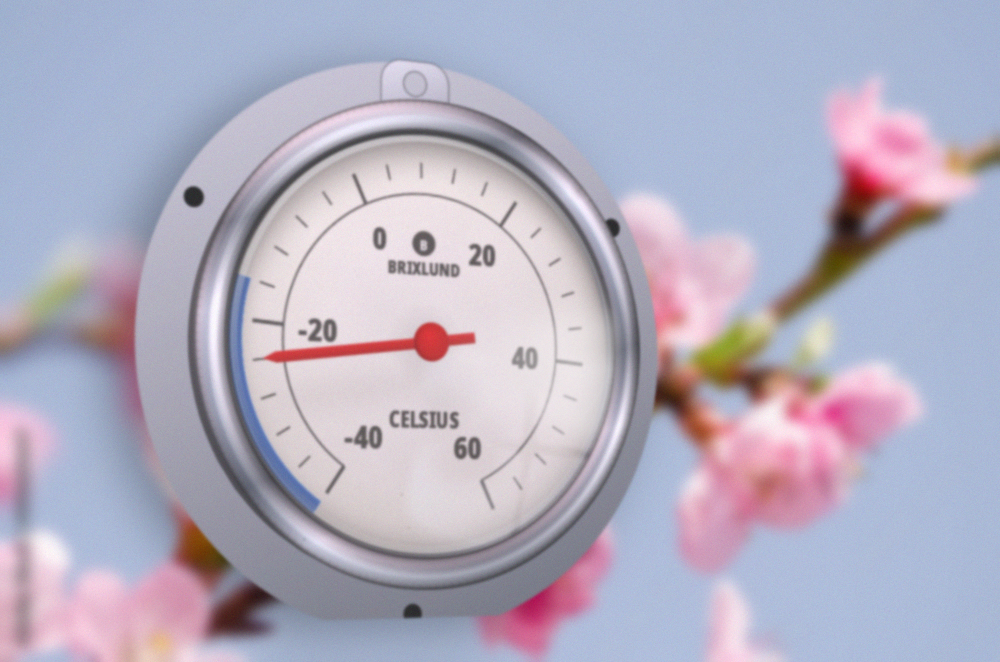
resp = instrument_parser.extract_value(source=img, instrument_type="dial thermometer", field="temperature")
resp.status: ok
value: -24 °C
